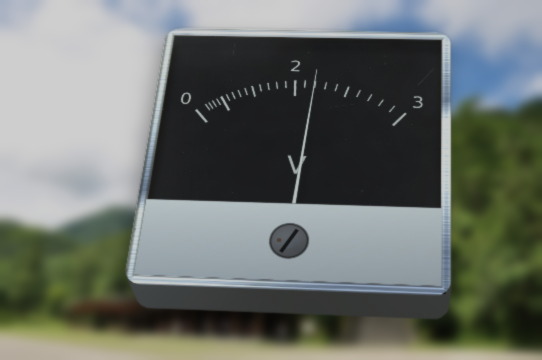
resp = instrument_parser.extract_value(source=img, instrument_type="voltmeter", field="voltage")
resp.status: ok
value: 2.2 V
